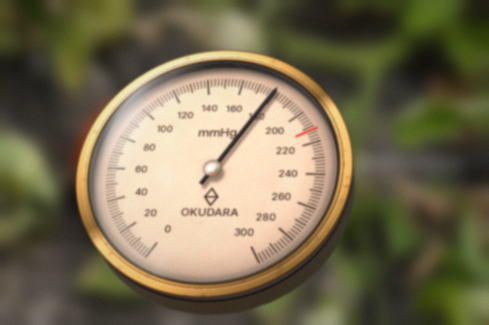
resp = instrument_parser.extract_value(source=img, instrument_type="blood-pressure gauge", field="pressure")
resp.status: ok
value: 180 mmHg
